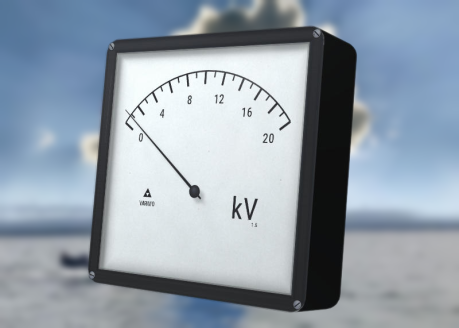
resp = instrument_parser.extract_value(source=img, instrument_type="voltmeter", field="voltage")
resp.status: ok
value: 1 kV
